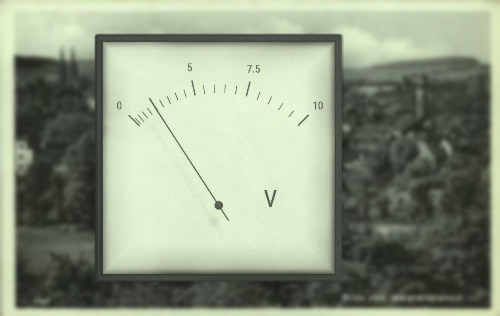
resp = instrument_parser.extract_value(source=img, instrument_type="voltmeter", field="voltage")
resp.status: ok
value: 2.5 V
